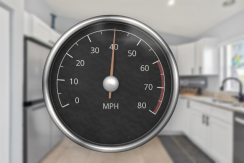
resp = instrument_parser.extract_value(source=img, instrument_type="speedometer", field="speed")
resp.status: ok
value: 40 mph
